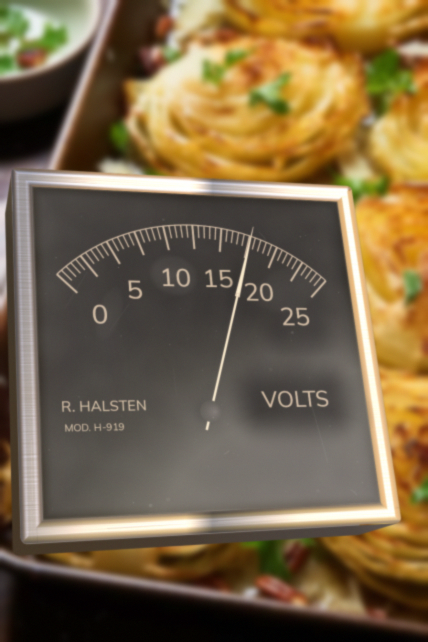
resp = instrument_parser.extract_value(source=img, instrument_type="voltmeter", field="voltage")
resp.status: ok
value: 17.5 V
